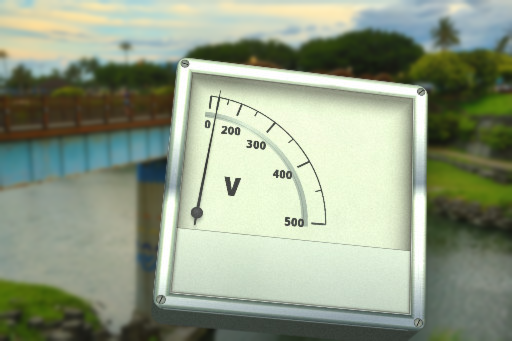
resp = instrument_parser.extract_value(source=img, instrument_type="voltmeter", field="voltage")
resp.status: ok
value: 100 V
